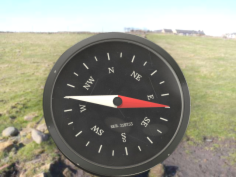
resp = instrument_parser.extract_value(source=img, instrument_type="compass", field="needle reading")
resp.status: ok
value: 105 °
